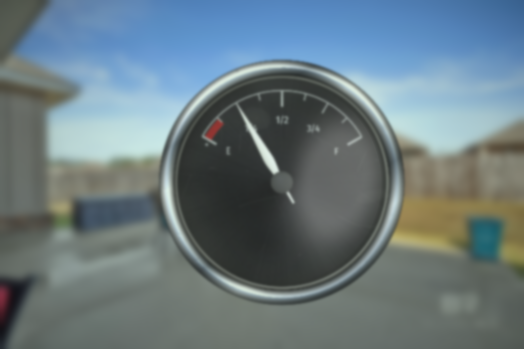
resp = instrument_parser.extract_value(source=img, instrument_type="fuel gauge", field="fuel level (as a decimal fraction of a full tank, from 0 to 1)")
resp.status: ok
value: 0.25
